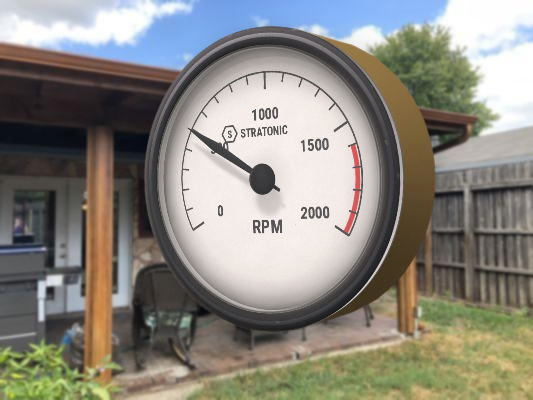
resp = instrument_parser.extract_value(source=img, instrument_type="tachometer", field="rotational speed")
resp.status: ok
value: 500 rpm
